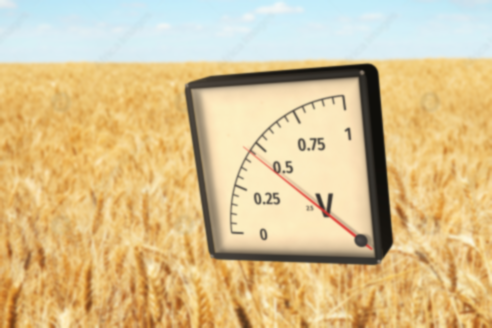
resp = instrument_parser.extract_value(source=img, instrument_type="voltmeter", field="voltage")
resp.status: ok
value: 0.45 V
